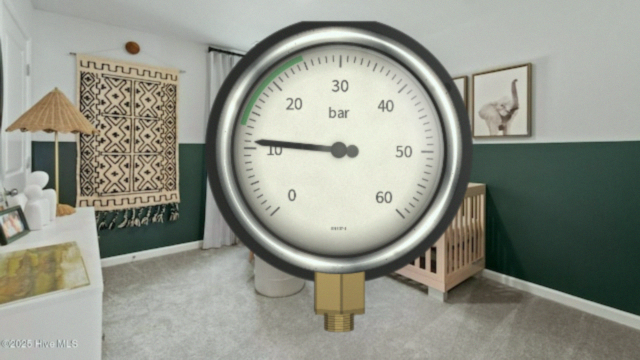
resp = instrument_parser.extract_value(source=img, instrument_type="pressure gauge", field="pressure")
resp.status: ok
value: 11 bar
